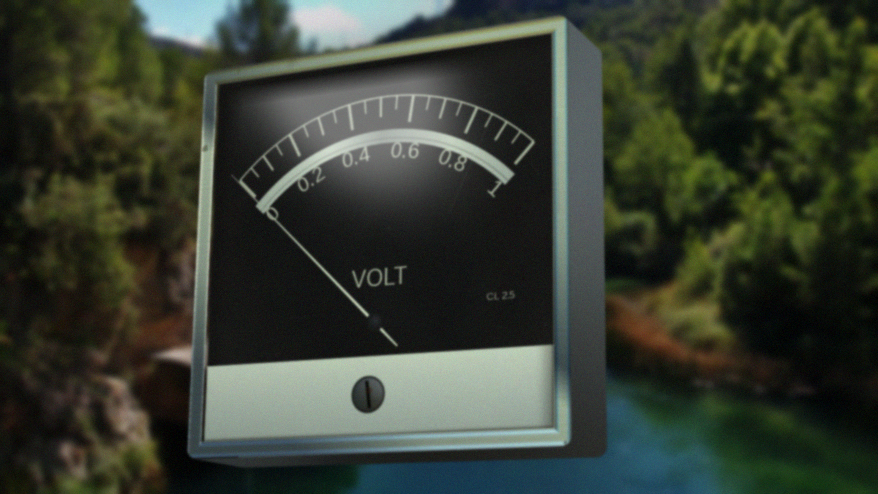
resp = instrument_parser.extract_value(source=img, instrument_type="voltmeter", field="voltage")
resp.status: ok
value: 0 V
